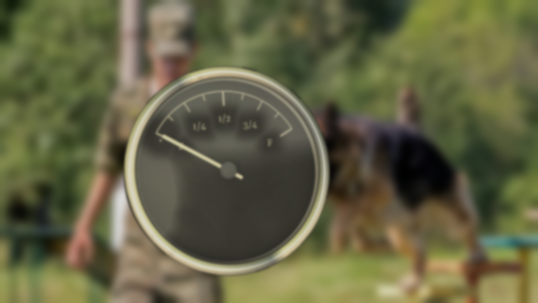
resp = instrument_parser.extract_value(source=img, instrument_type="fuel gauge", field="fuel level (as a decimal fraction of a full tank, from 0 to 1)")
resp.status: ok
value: 0
